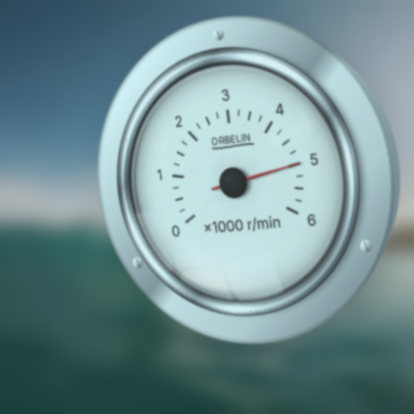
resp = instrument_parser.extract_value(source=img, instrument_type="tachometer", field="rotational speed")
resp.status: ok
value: 5000 rpm
